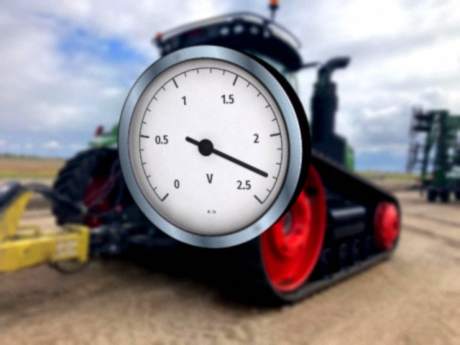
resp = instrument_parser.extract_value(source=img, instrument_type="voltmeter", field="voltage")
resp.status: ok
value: 2.3 V
